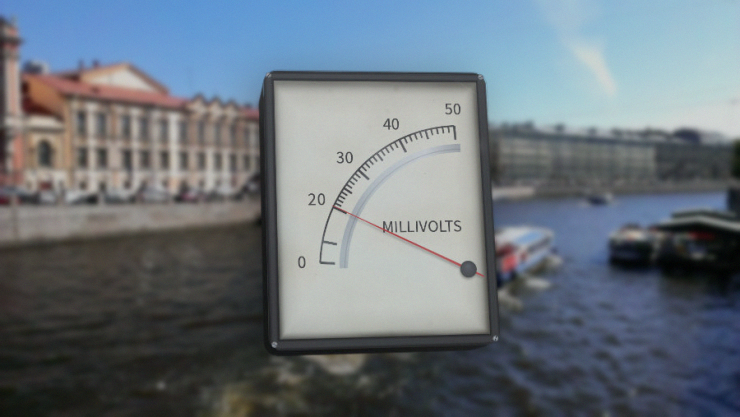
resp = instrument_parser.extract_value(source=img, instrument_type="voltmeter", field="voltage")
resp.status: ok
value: 20 mV
